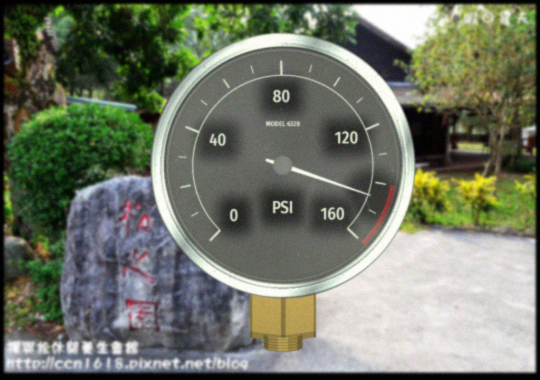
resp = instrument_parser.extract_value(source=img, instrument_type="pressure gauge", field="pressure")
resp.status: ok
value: 145 psi
